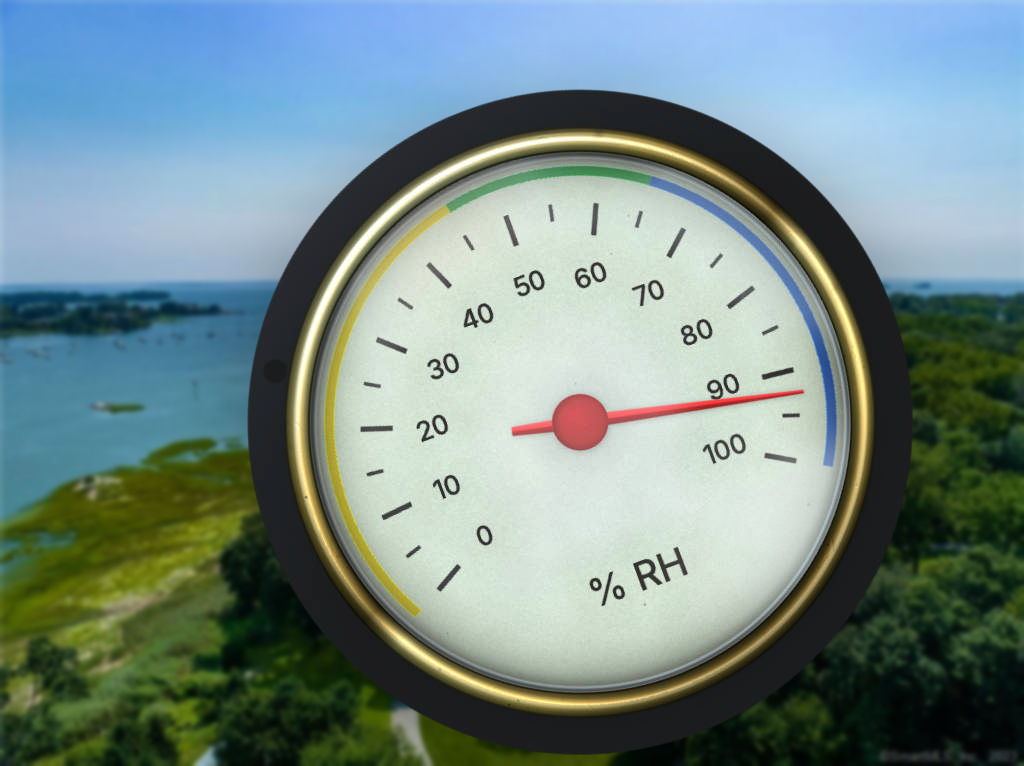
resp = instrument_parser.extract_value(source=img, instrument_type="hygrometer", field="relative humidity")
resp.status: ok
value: 92.5 %
